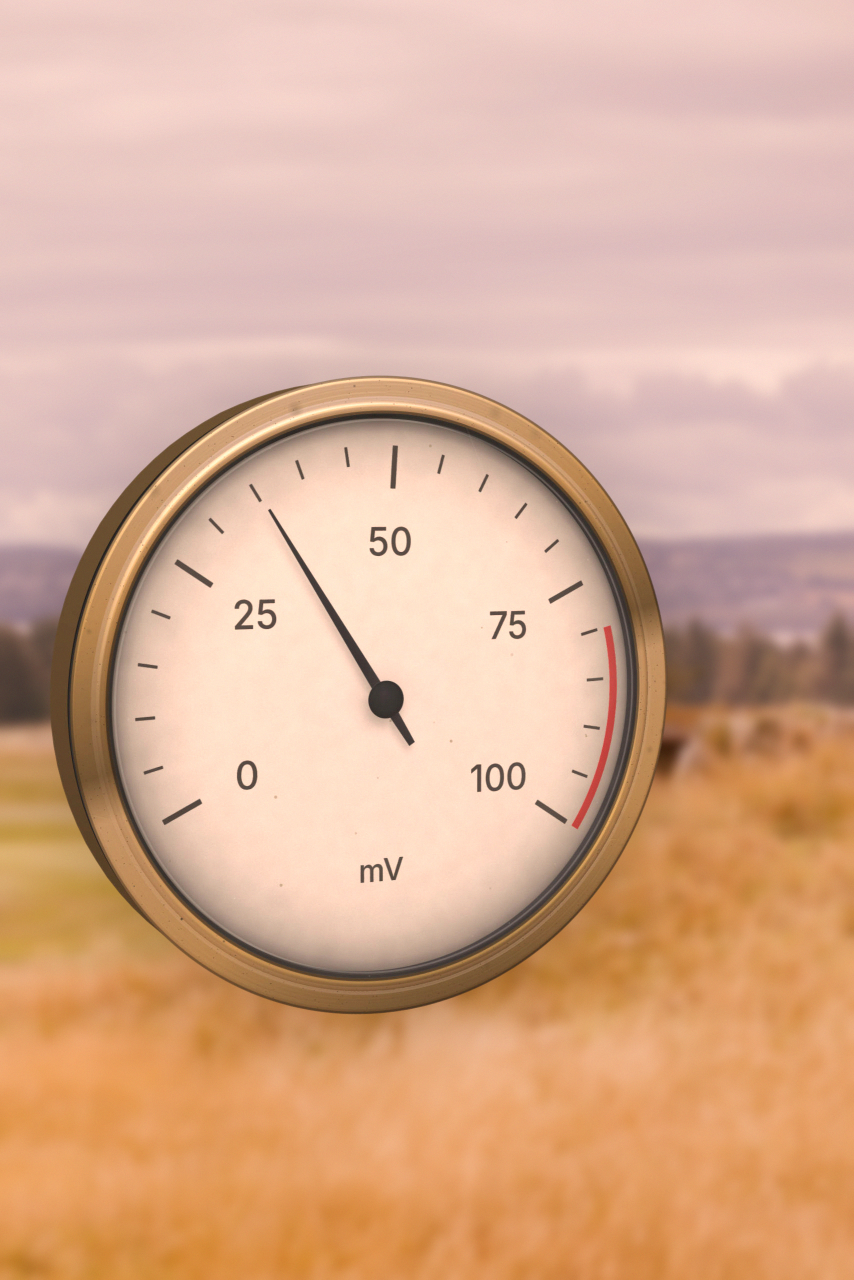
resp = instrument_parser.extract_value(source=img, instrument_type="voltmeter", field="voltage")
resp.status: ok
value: 35 mV
